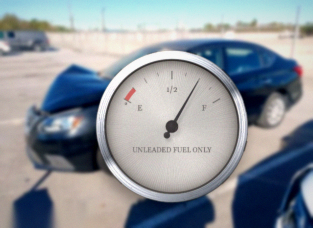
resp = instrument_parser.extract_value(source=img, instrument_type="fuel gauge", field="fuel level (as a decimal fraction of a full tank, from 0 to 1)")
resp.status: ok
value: 0.75
